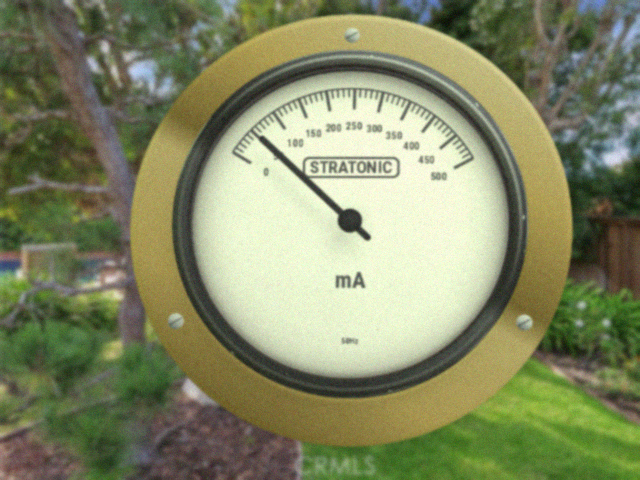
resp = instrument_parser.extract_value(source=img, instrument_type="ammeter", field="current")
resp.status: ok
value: 50 mA
